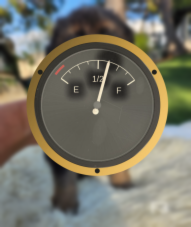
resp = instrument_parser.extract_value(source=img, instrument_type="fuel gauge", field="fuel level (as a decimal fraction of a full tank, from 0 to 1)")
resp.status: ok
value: 0.625
